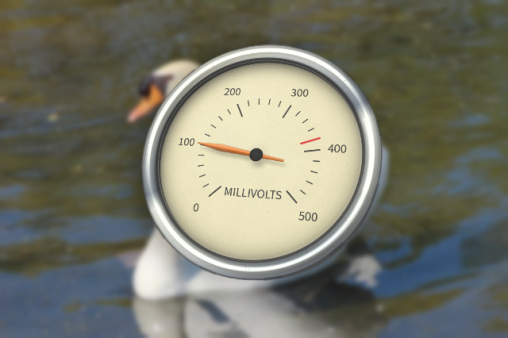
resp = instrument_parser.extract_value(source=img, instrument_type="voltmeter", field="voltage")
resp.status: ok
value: 100 mV
